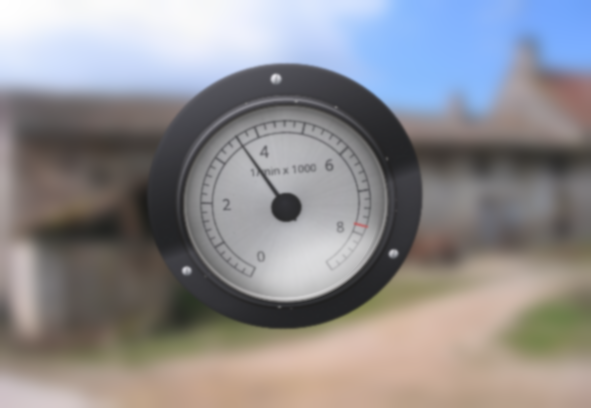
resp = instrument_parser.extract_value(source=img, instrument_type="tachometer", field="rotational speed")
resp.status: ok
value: 3600 rpm
